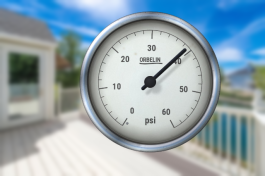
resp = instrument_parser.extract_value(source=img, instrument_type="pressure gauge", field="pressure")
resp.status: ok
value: 39 psi
